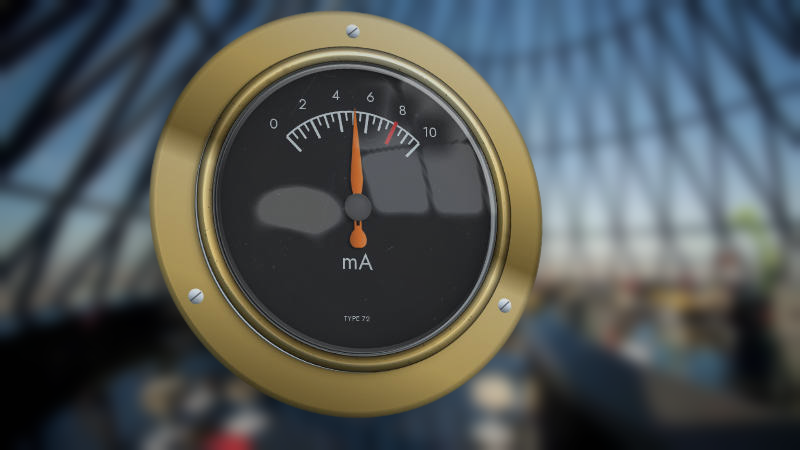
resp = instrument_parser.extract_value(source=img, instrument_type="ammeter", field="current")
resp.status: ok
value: 5 mA
